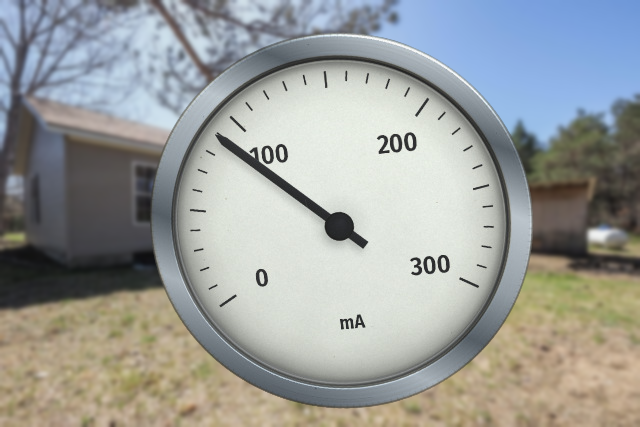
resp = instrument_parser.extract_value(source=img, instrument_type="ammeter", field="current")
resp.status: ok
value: 90 mA
